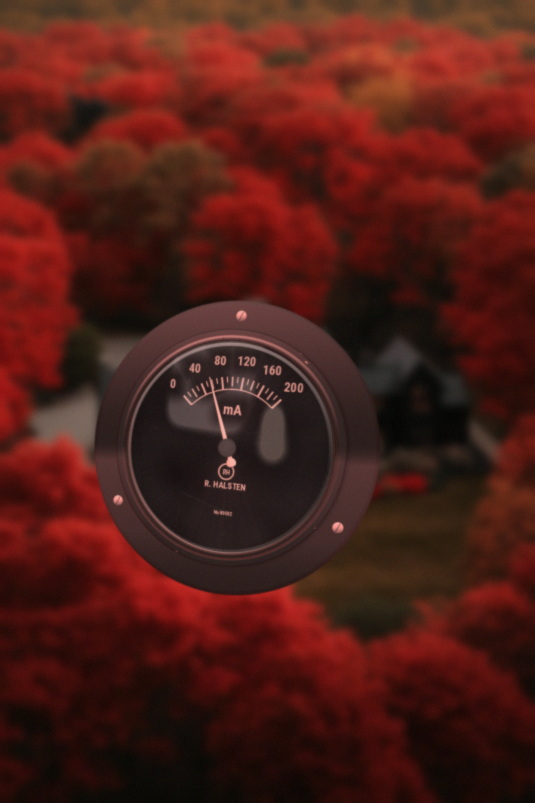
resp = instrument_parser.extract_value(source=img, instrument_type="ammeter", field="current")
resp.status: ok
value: 60 mA
